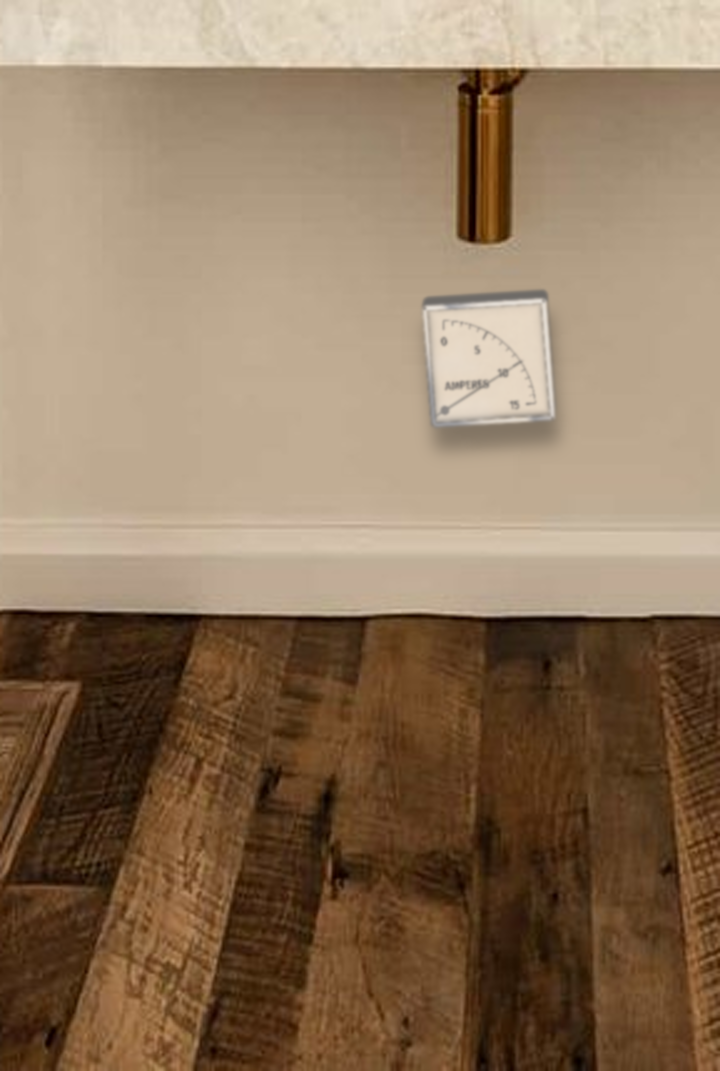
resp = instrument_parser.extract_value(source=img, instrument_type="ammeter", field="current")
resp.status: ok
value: 10 A
